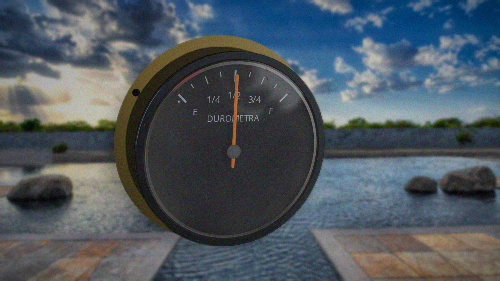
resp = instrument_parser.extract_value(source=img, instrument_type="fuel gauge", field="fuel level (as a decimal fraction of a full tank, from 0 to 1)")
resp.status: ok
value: 0.5
